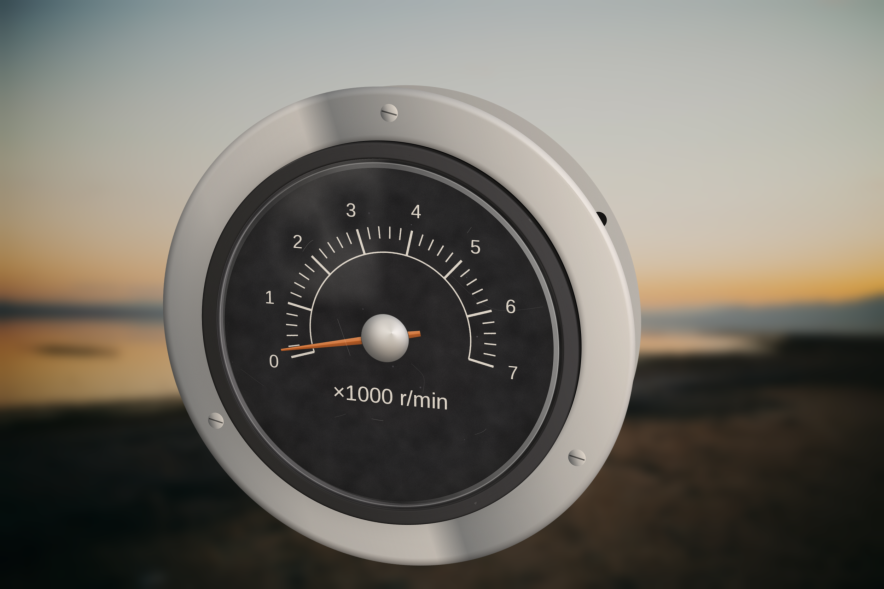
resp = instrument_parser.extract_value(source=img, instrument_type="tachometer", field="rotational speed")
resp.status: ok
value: 200 rpm
